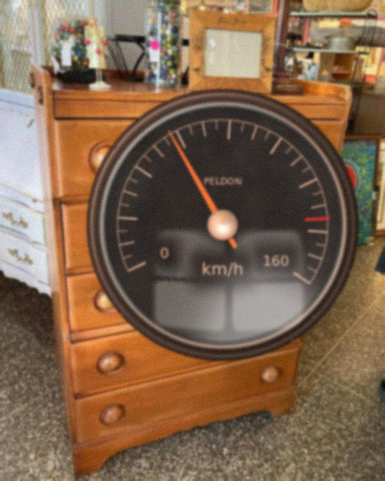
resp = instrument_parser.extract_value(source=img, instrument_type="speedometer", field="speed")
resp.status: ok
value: 57.5 km/h
